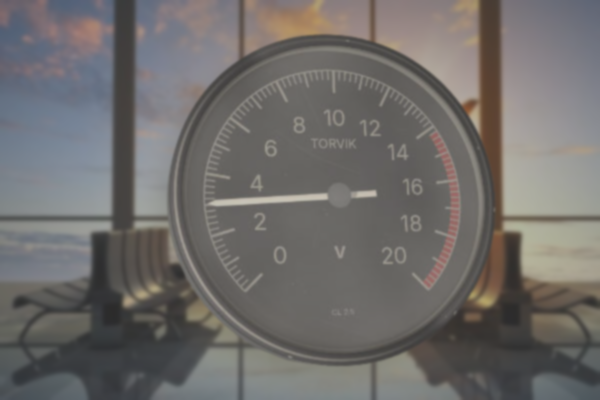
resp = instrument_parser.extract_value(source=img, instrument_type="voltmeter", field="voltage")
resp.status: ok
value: 3 V
